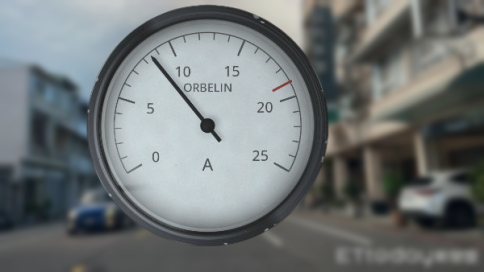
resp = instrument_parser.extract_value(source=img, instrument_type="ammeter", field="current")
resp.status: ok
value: 8.5 A
